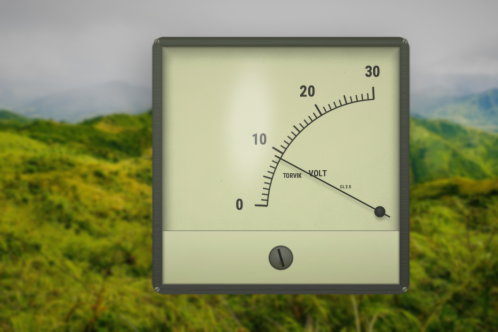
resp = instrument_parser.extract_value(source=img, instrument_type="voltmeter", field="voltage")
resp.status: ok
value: 9 V
